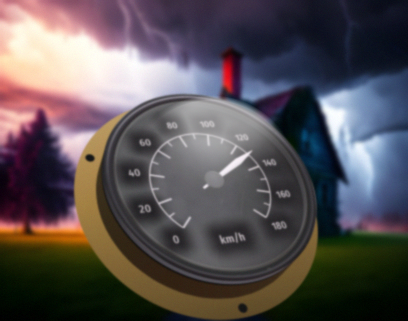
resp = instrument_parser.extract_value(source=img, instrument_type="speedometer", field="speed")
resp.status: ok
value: 130 km/h
